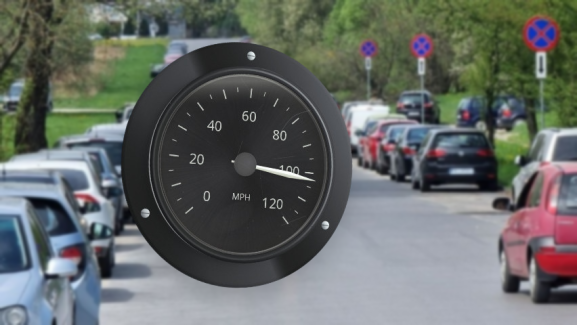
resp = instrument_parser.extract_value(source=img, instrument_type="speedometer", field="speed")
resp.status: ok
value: 102.5 mph
